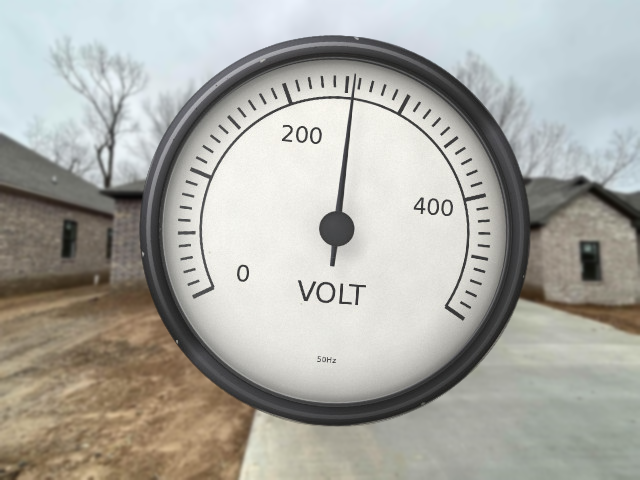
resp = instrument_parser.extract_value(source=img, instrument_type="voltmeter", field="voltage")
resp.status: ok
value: 255 V
